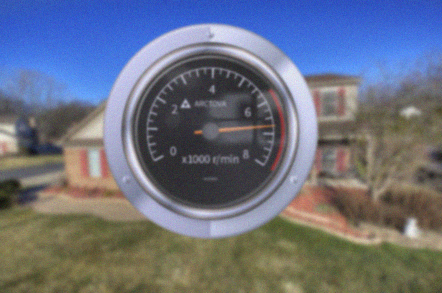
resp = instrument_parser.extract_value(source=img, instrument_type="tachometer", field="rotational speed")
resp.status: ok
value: 6750 rpm
